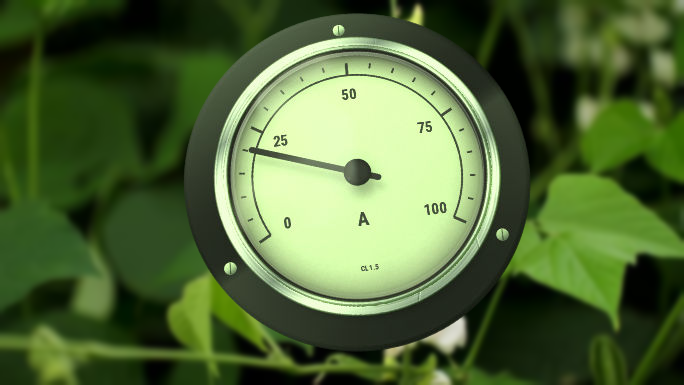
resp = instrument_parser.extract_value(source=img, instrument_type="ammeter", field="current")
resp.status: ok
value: 20 A
